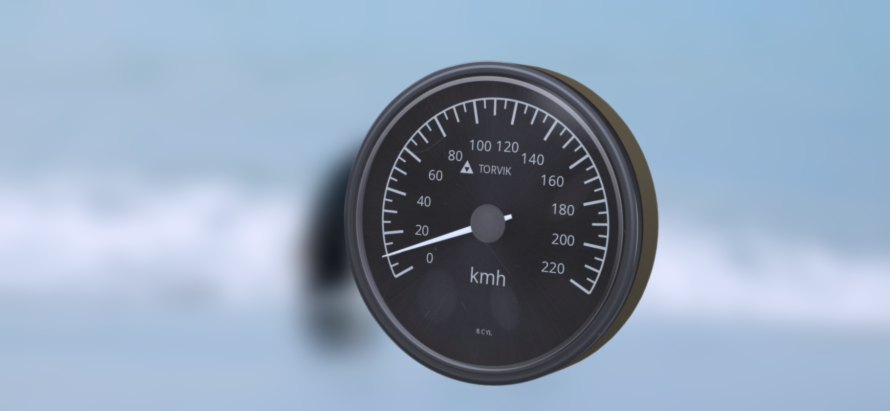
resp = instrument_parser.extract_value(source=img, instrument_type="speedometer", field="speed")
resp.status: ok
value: 10 km/h
